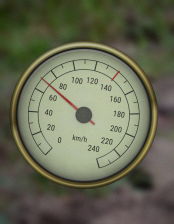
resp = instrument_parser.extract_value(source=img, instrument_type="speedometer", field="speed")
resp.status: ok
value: 70 km/h
